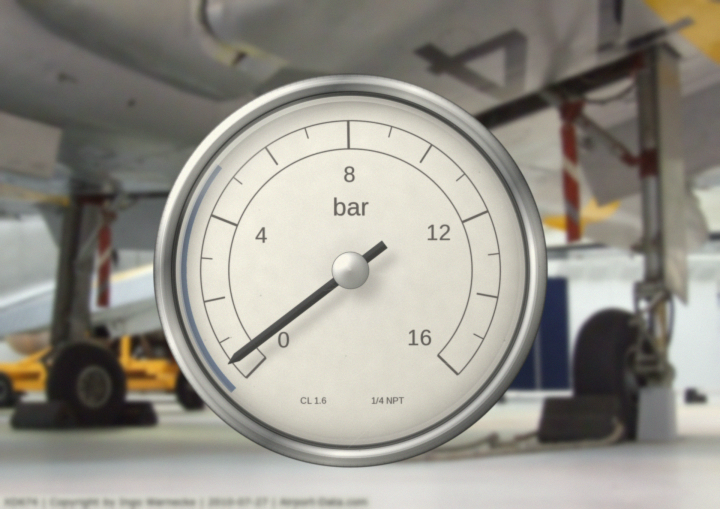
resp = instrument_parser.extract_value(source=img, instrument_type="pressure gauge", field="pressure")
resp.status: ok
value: 0.5 bar
